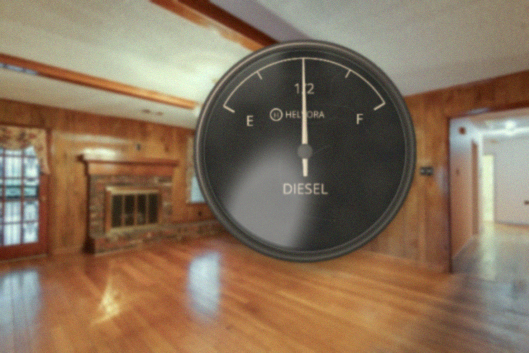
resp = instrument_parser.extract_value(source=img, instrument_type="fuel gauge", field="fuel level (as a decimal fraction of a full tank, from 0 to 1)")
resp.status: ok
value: 0.5
